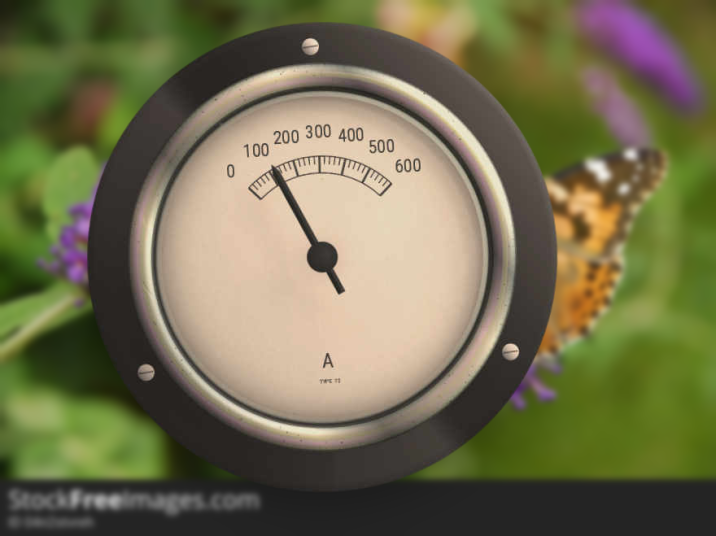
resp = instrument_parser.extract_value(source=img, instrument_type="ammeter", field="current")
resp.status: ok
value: 120 A
